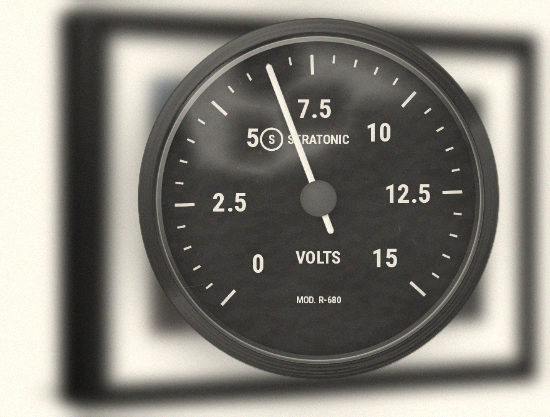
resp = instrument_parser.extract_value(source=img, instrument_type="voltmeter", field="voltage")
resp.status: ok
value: 6.5 V
